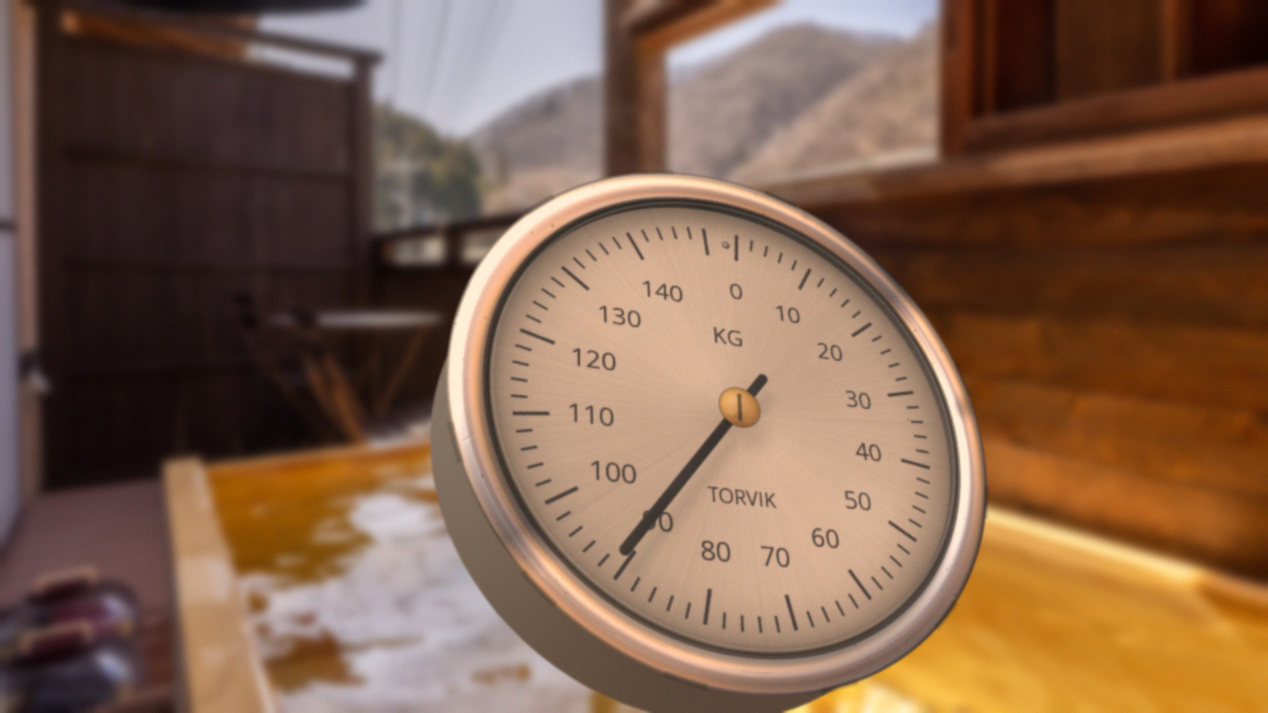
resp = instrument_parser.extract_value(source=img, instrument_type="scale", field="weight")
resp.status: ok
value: 91 kg
